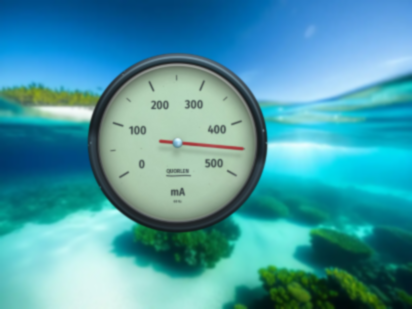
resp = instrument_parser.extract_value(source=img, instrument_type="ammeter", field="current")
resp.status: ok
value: 450 mA
